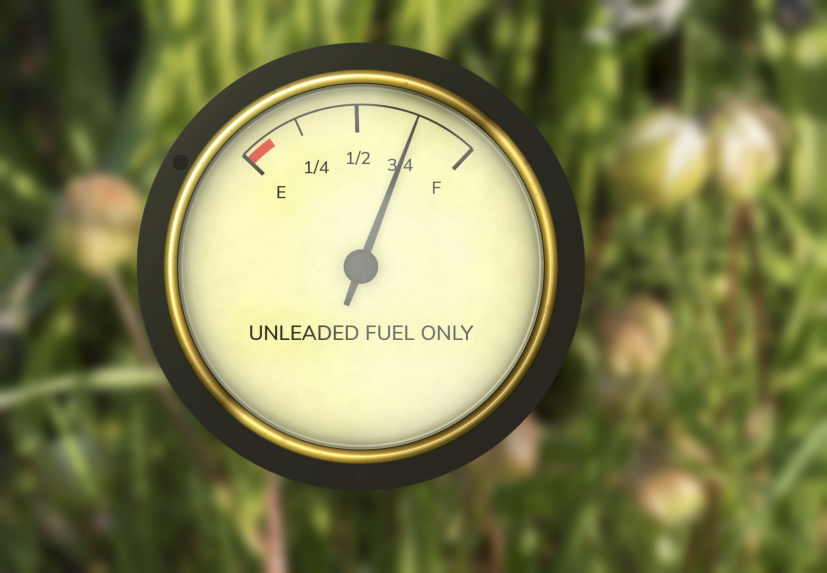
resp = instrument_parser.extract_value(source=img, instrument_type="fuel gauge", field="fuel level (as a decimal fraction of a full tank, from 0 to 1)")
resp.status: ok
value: 0.75
